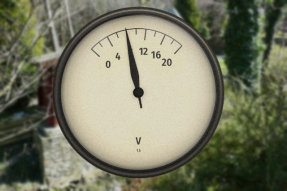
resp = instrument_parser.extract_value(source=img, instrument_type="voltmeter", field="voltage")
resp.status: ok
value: 8 V
